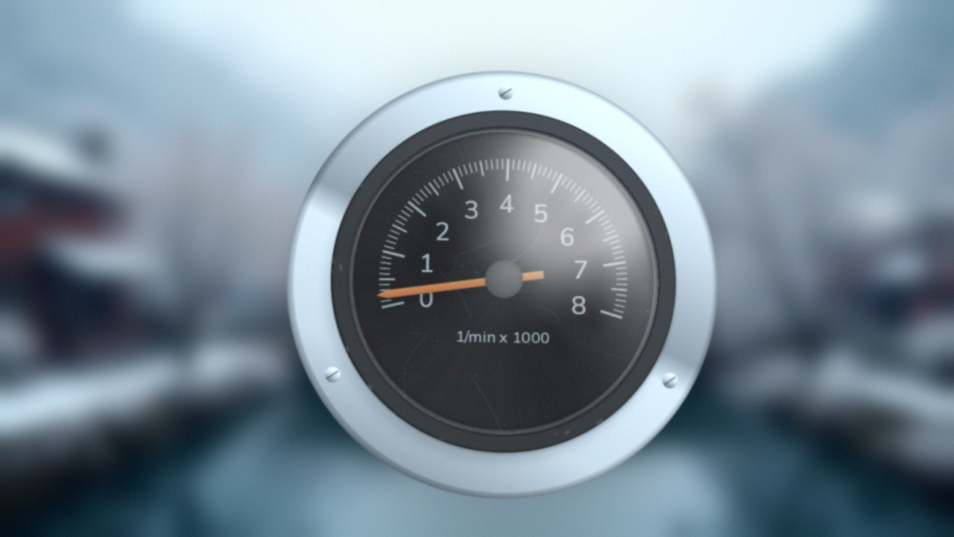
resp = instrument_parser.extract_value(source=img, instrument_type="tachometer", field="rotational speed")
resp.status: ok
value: 200 rpm
